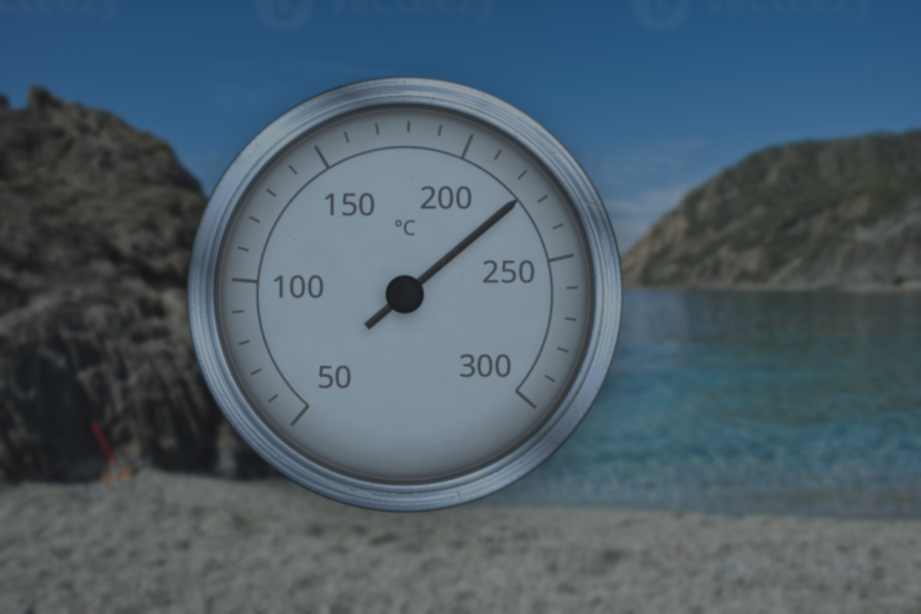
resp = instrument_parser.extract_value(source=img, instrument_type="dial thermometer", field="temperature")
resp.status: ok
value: 225 °C
